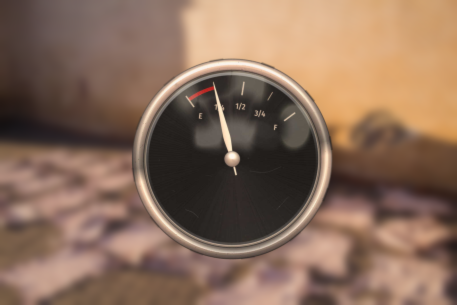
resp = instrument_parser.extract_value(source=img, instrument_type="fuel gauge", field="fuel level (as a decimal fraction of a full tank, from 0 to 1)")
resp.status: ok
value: 0.25
